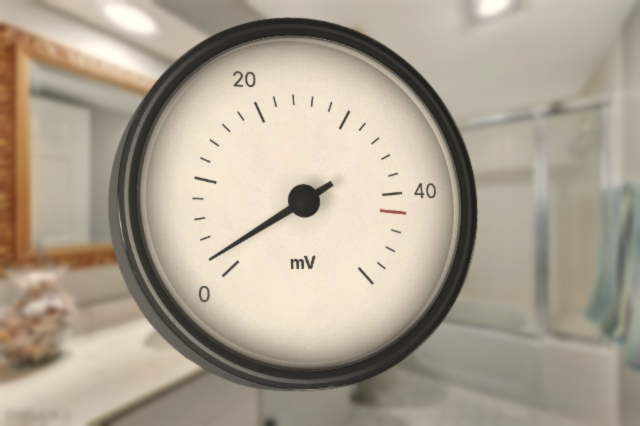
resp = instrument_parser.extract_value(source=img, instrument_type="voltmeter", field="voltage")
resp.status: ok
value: 2 mV
